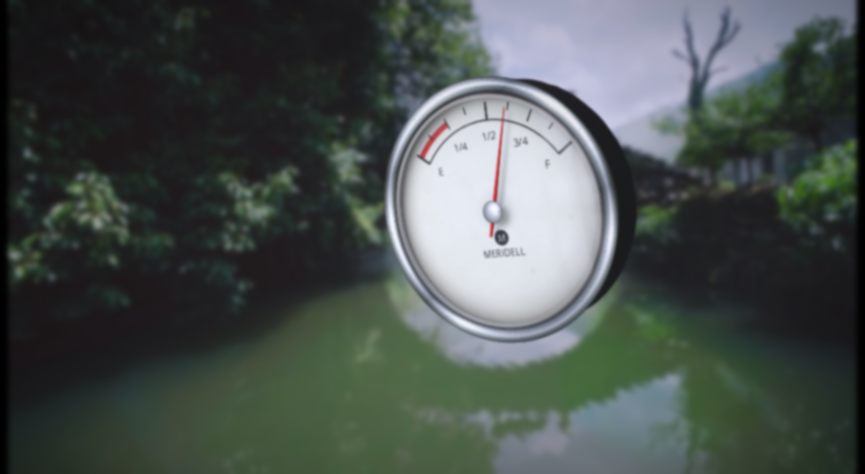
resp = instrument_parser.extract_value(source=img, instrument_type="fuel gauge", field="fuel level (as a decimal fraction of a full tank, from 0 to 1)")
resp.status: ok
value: 0.625
